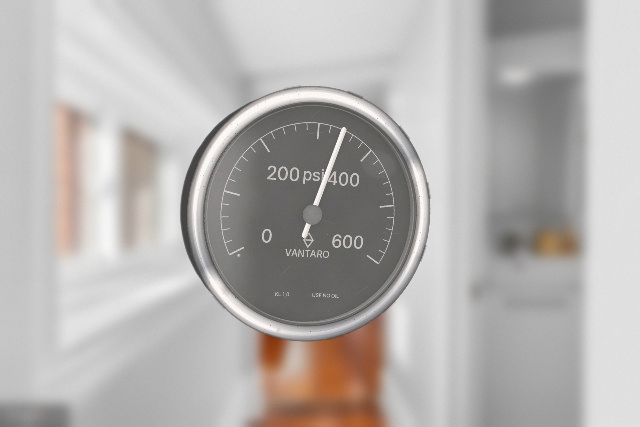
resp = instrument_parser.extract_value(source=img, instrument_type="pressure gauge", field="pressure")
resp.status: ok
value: 340 psi
